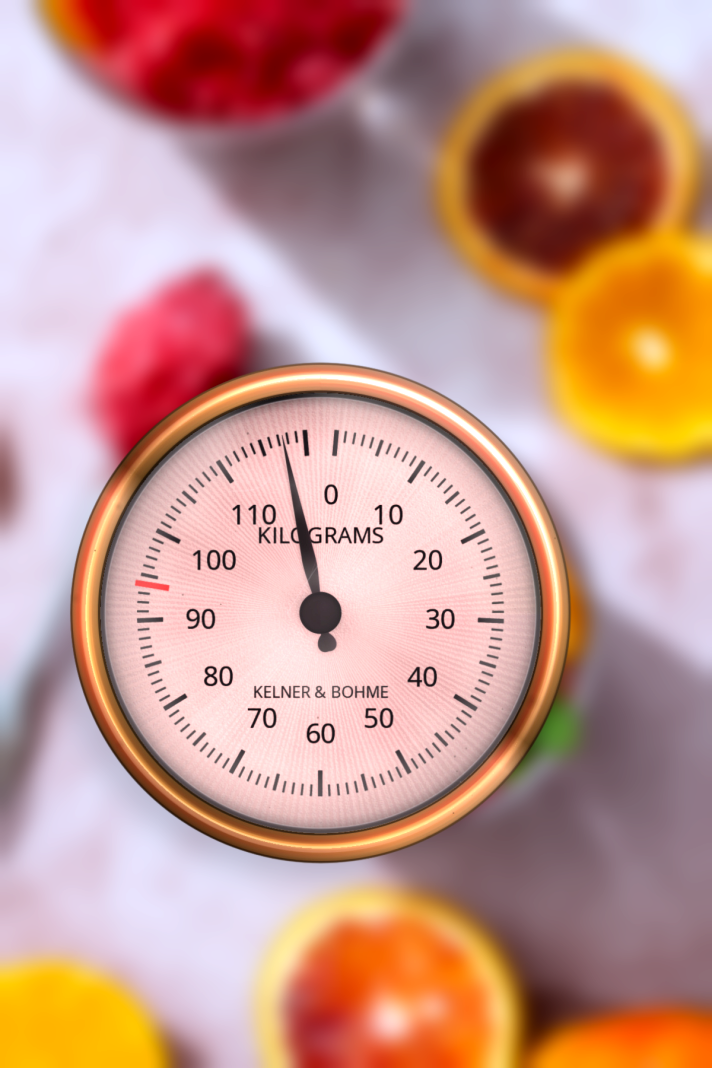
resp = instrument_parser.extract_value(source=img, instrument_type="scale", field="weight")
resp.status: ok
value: 117.5 kg
